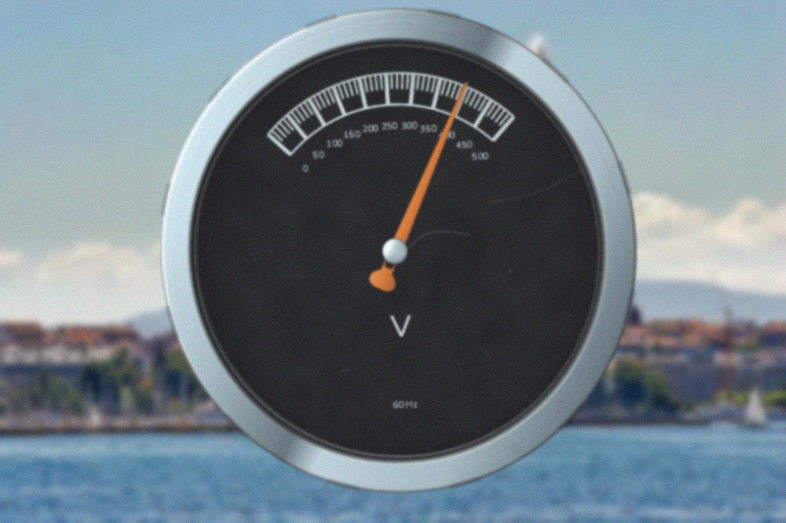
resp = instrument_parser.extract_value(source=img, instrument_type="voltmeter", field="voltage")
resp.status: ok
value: 400 V
